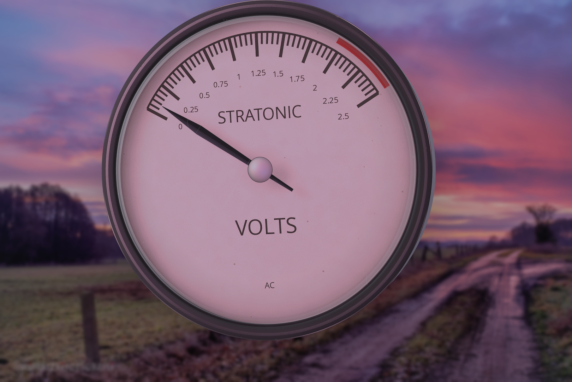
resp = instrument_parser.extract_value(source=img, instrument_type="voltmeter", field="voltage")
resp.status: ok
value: 0.1 V
